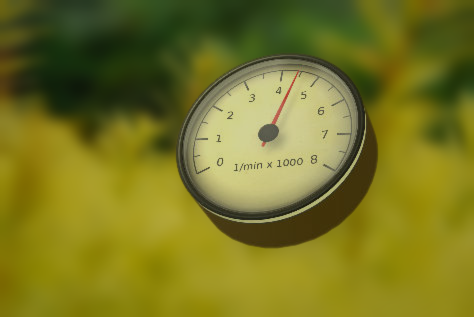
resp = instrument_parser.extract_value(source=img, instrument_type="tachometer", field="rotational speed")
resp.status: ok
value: 4500 rpm
